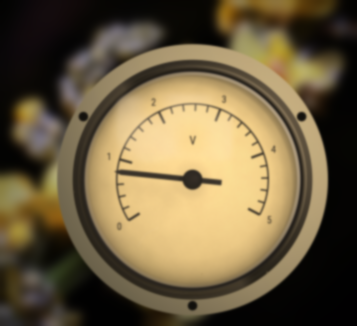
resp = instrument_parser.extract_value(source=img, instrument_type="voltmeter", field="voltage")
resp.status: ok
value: 0.8 V
